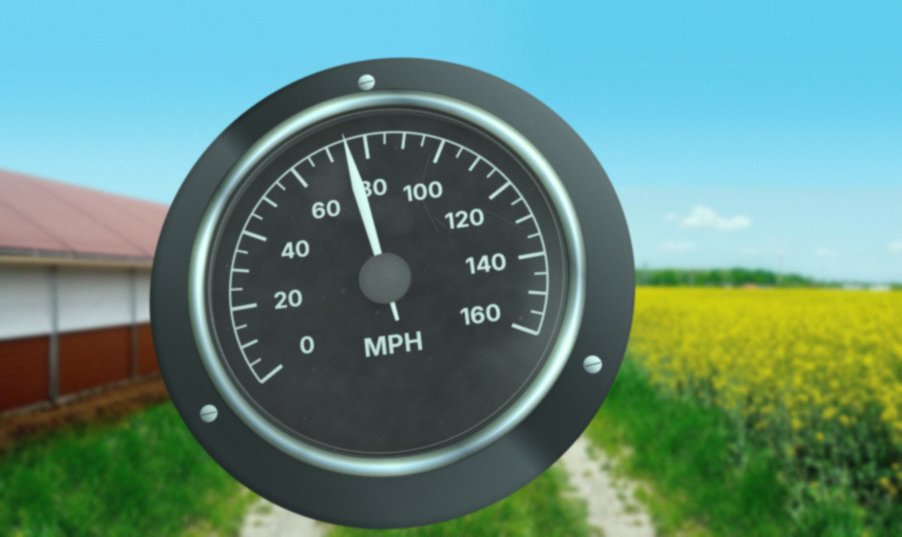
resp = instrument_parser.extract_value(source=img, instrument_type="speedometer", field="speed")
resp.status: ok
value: 75 mph
